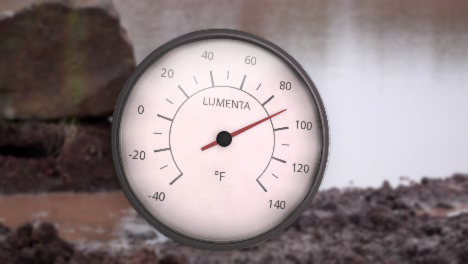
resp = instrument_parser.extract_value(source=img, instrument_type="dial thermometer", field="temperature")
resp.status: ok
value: 90 °F
